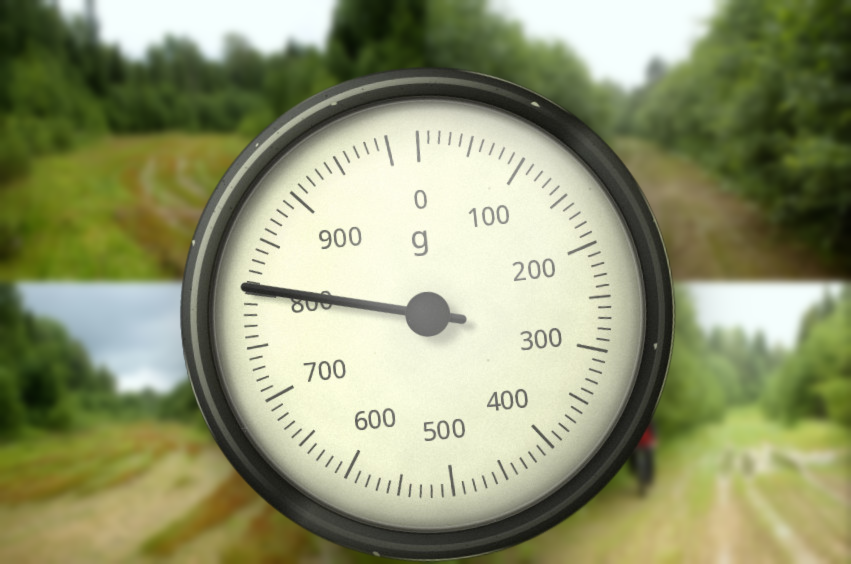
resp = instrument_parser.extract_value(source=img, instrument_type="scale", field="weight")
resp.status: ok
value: 805 g
